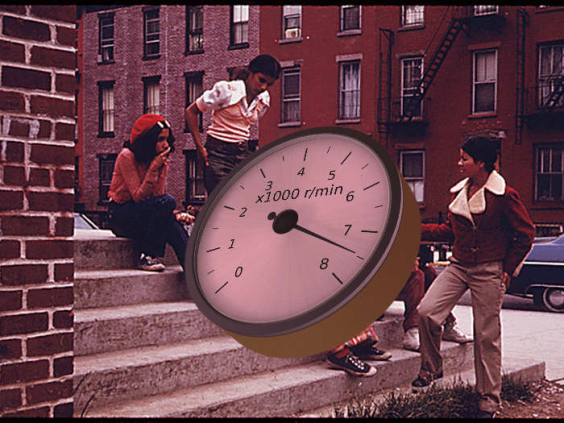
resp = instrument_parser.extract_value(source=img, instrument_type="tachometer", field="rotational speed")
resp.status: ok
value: 7500 rpm
